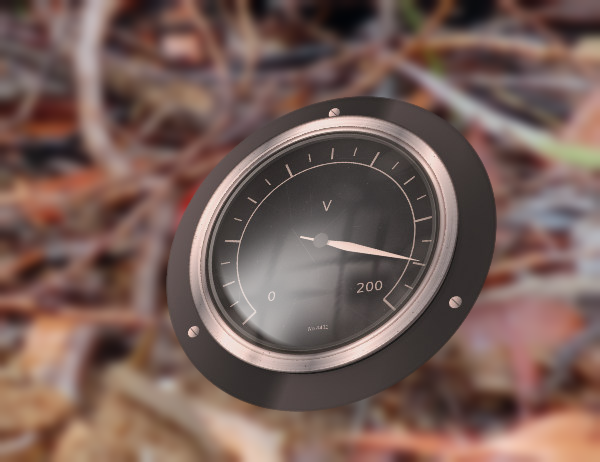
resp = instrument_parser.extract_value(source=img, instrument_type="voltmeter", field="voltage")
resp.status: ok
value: 180 V
